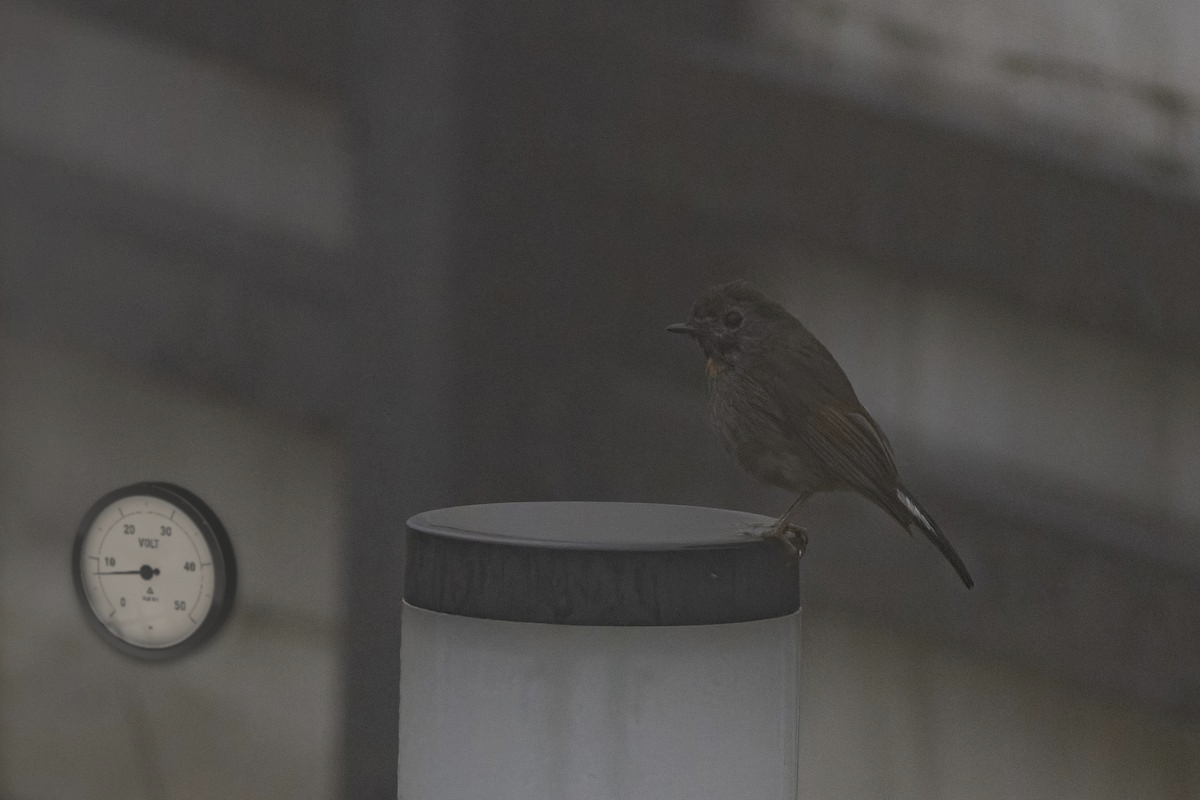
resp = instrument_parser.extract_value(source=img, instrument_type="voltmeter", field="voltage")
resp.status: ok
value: 7.5 V
